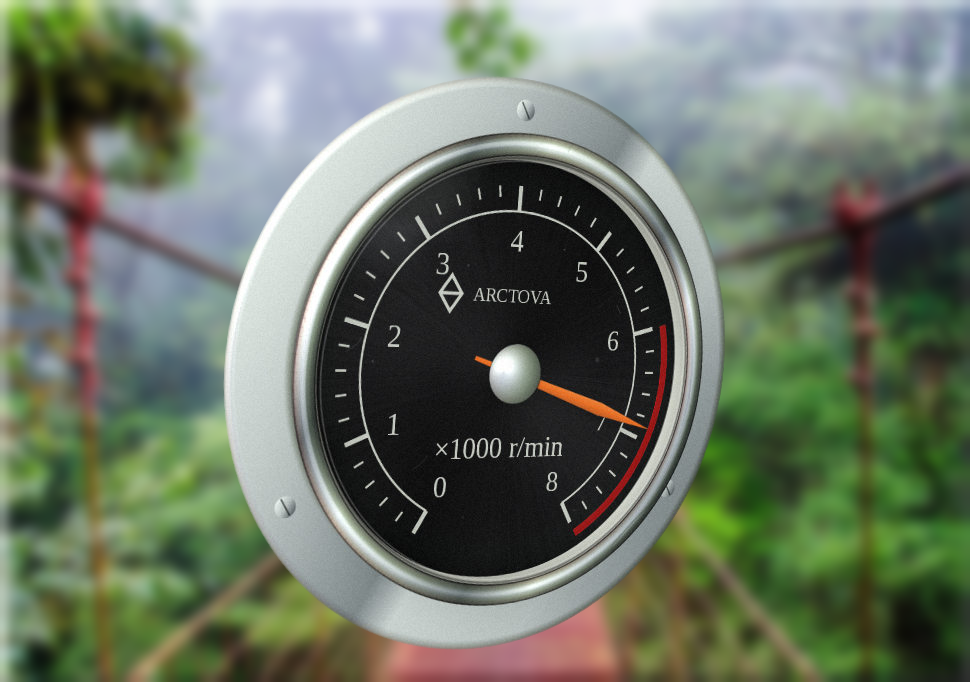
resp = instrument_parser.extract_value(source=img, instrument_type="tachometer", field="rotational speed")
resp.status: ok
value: 6900 rpm
